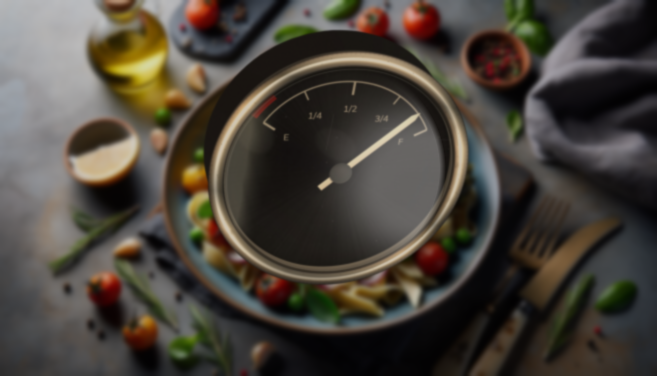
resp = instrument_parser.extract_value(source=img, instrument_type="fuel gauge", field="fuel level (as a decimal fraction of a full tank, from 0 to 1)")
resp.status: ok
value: 0.875
